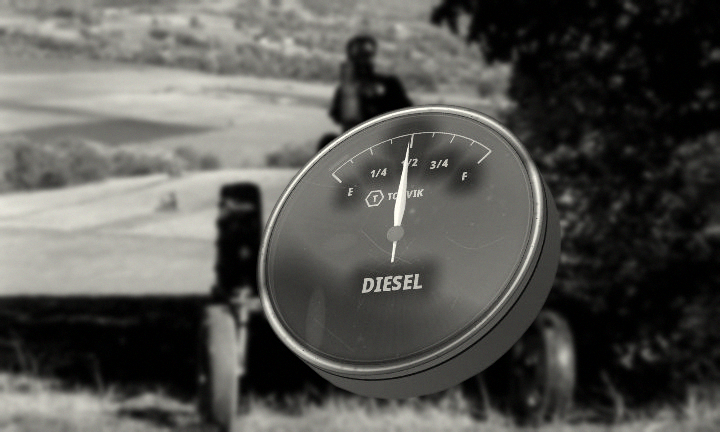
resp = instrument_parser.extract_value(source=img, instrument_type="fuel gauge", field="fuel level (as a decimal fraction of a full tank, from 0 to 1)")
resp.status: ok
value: 0.5
